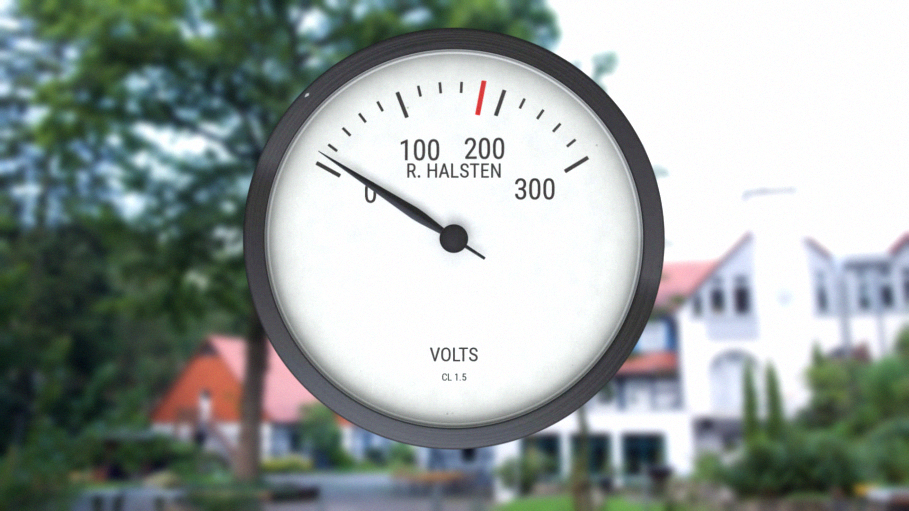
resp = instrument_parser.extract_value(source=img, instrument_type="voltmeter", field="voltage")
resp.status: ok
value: 10 V
